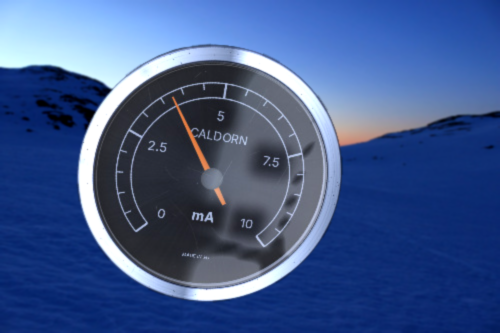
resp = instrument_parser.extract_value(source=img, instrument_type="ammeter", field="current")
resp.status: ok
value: 3.75 mA
